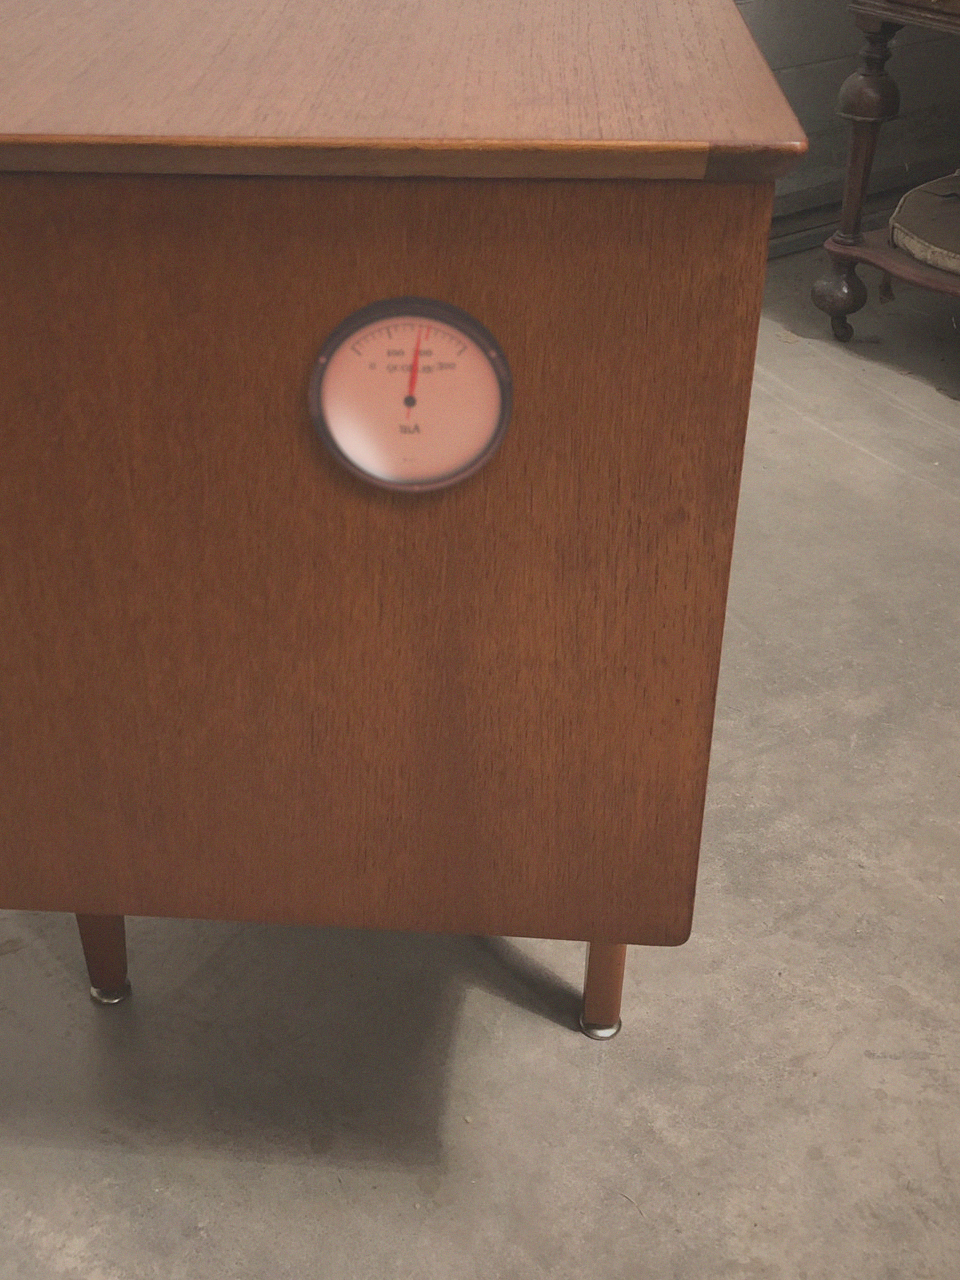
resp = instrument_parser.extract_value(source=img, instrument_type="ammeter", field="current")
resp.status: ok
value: 180 mA
